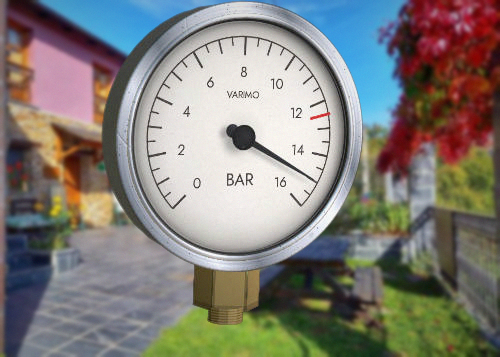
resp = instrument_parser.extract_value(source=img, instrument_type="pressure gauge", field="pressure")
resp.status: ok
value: 15 bar
